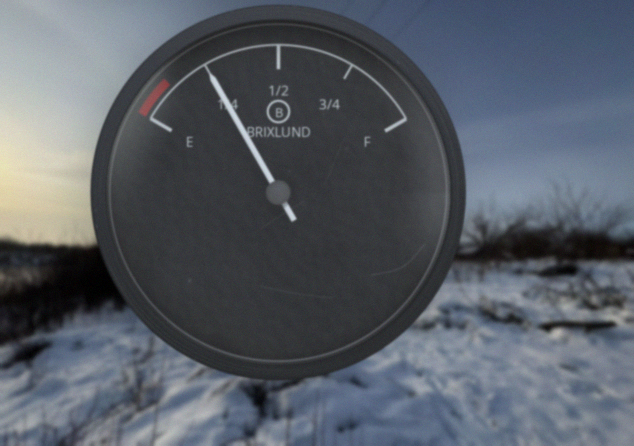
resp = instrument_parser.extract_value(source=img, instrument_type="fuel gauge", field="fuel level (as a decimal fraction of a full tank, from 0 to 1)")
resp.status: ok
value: 0.25
